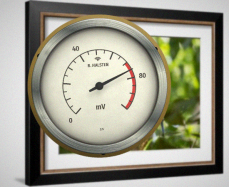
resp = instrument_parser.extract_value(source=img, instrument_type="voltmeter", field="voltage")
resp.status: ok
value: 75 mV
